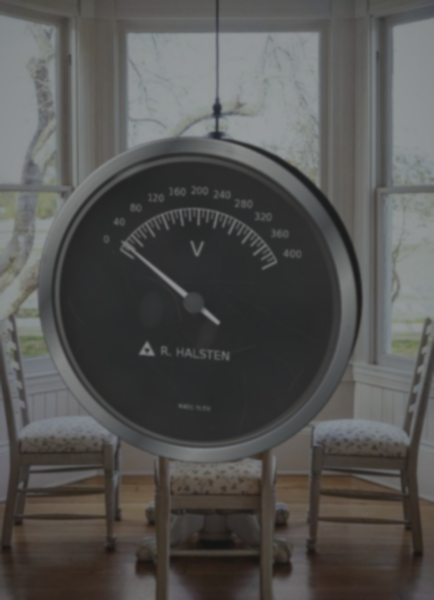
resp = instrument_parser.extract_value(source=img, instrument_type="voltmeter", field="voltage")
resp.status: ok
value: 20 V
